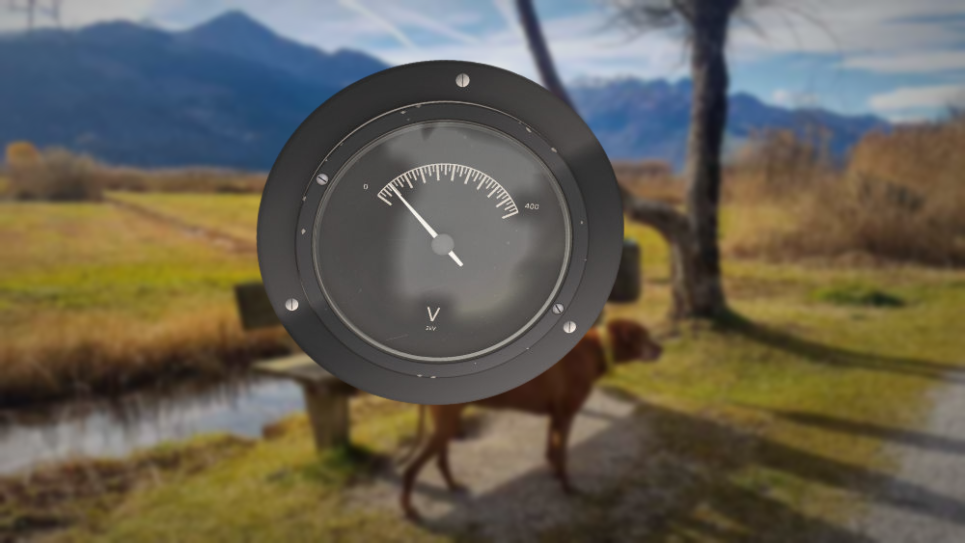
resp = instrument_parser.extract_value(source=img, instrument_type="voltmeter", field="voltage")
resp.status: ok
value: 40 V
